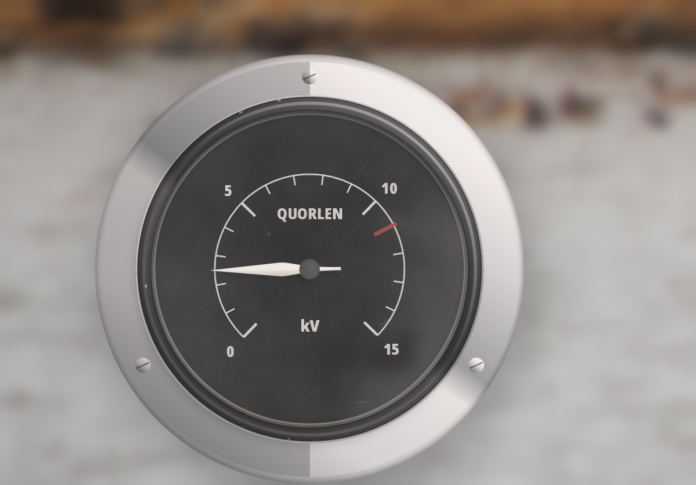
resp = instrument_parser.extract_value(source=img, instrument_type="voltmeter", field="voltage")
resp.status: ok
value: 2.5 kV
